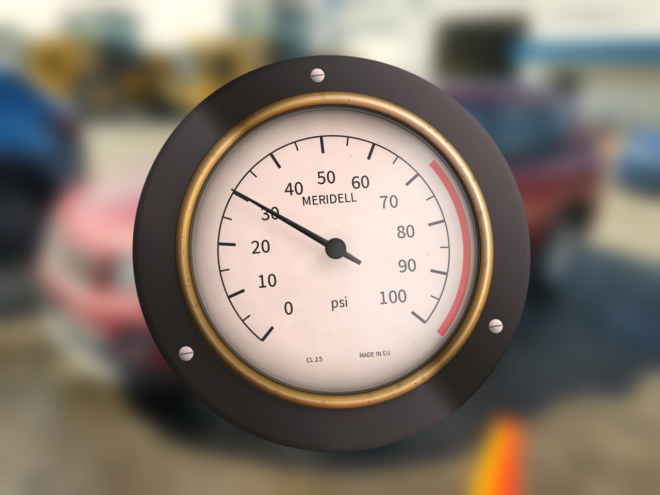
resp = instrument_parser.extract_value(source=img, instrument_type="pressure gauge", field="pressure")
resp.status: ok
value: 30 psi
